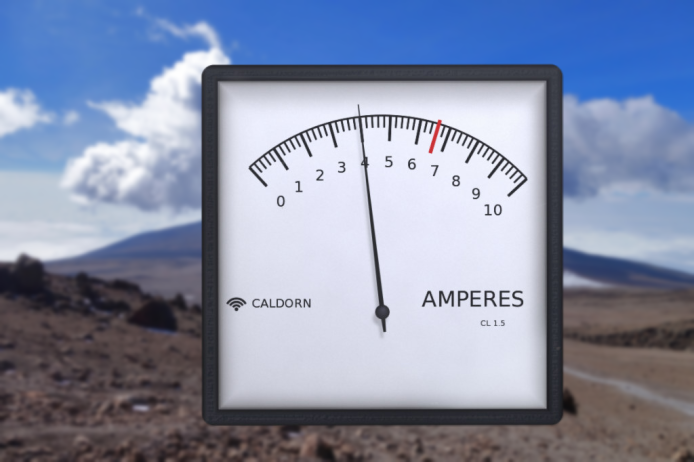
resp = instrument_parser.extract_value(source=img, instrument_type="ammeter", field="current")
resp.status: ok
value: 4 A
